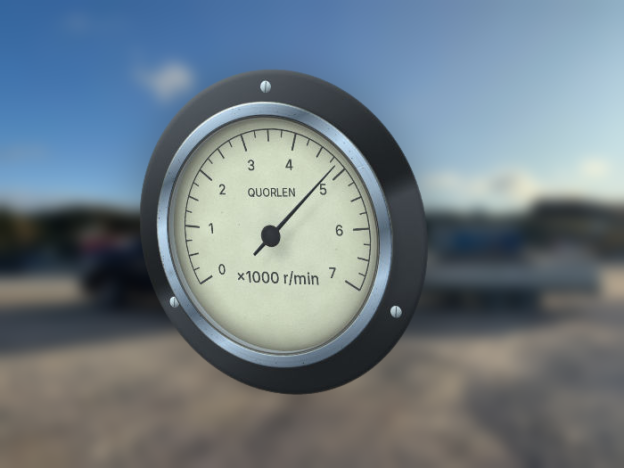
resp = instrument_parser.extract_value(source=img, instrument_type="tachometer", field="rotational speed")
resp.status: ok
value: 4875 rpm
